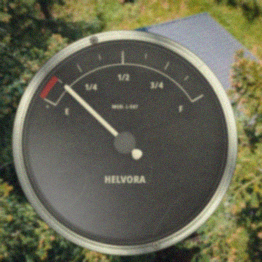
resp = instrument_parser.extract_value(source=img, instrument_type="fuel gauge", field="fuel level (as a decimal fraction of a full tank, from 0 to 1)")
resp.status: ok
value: 0.125
